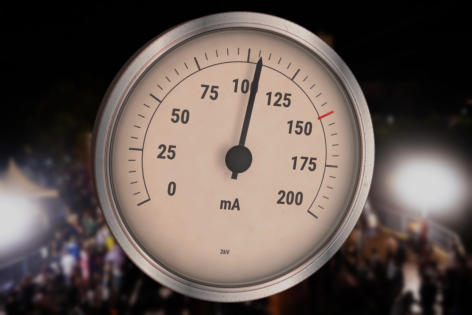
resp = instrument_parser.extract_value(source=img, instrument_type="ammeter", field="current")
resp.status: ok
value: 105 mA
